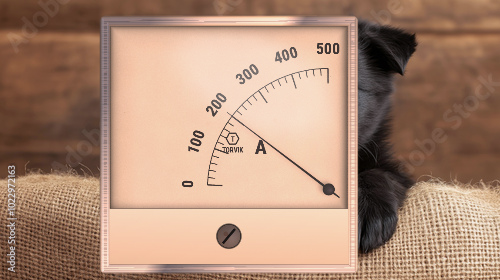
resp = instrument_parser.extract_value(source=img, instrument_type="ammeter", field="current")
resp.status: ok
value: 200 A
